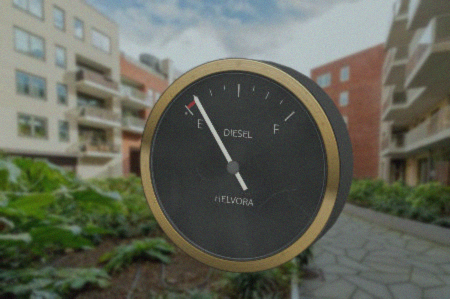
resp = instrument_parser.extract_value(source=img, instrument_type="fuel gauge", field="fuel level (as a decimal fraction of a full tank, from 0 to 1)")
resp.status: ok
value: 0.125
